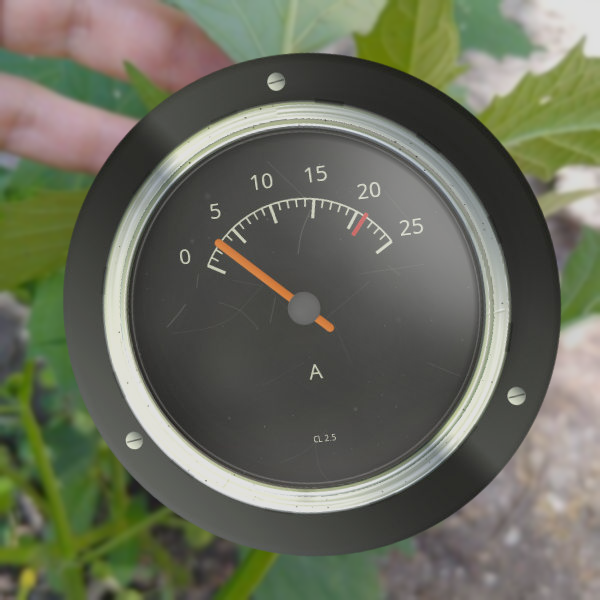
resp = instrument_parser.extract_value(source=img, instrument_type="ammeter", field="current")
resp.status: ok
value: 3 A
